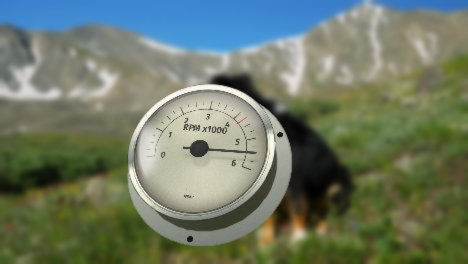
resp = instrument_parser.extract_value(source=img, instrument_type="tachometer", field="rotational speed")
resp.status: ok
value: 5500 rpm
